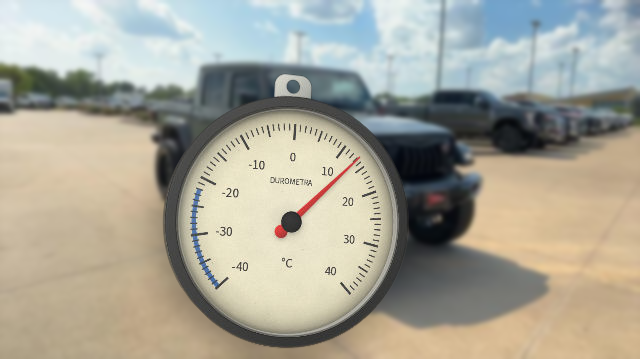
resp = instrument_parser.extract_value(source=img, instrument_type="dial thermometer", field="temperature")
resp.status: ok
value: 13 °C
